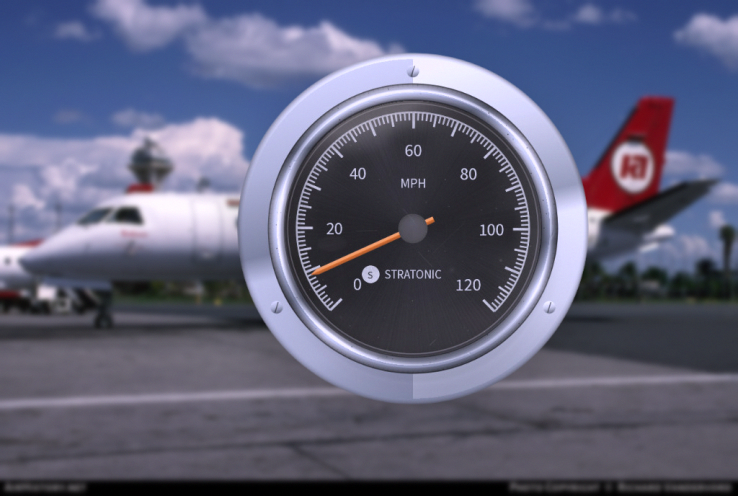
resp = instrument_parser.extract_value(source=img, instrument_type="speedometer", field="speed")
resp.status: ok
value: 9 mph
